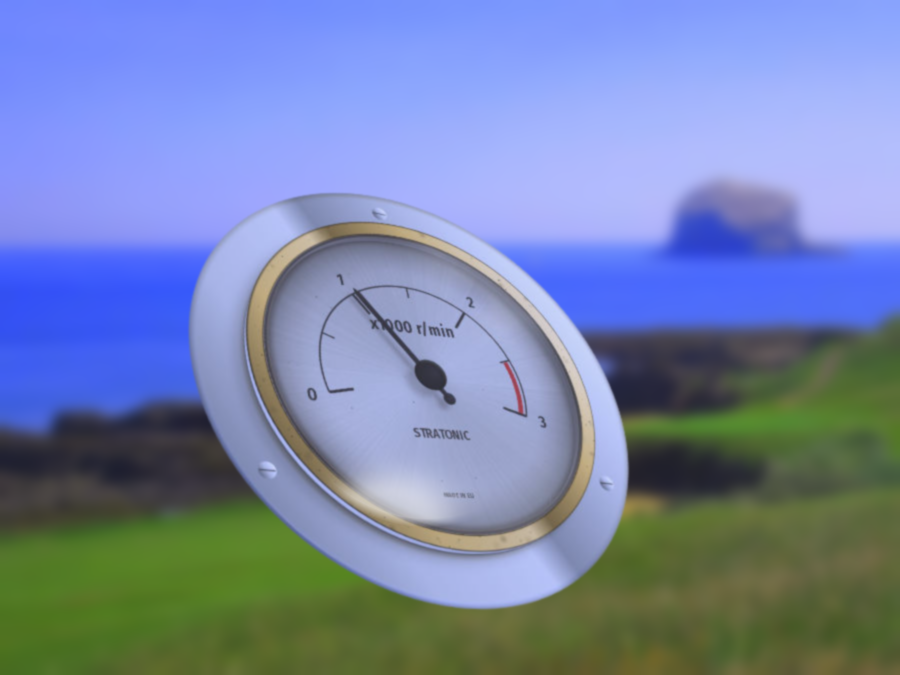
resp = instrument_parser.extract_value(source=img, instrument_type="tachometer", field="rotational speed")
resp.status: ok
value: 1000 rpm
